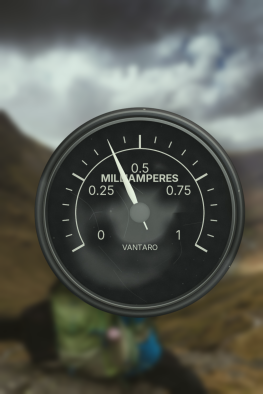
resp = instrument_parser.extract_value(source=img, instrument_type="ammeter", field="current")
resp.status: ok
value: 0.4 mA
